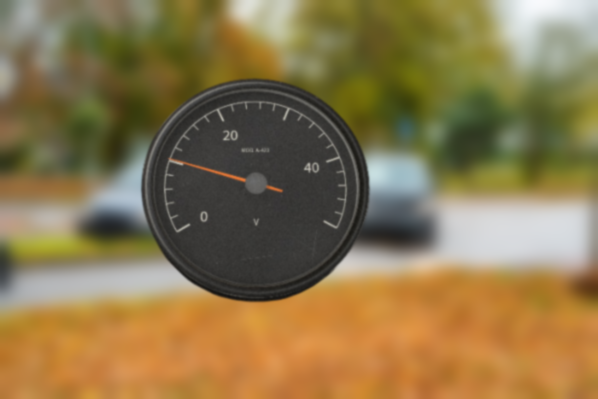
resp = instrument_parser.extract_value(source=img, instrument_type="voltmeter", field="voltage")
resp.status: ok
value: 10 V
